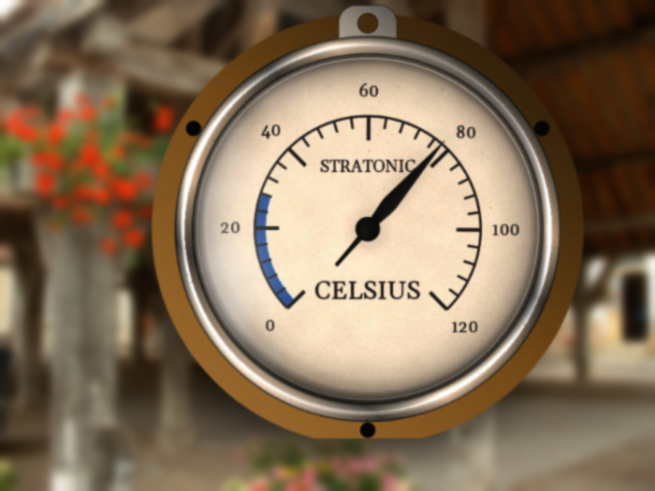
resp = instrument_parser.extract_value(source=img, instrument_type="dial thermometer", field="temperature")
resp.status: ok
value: 78 °C
